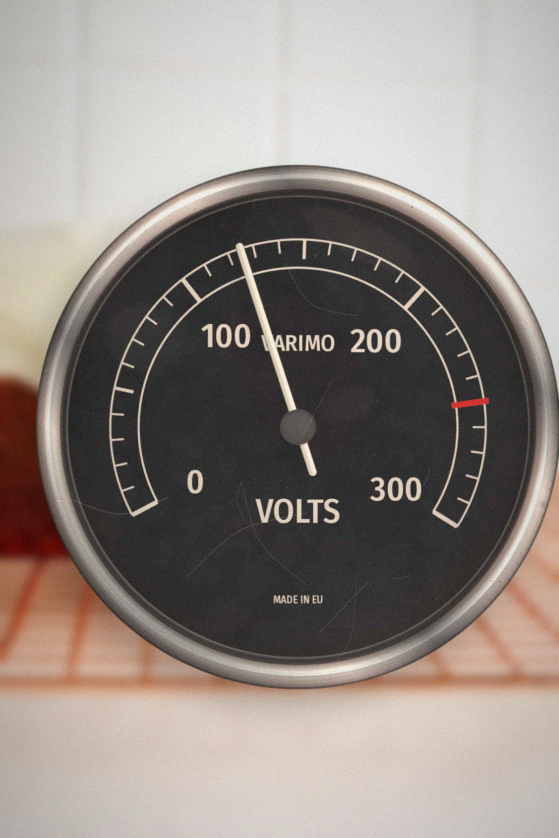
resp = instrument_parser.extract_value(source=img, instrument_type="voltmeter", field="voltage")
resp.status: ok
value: 125 V
